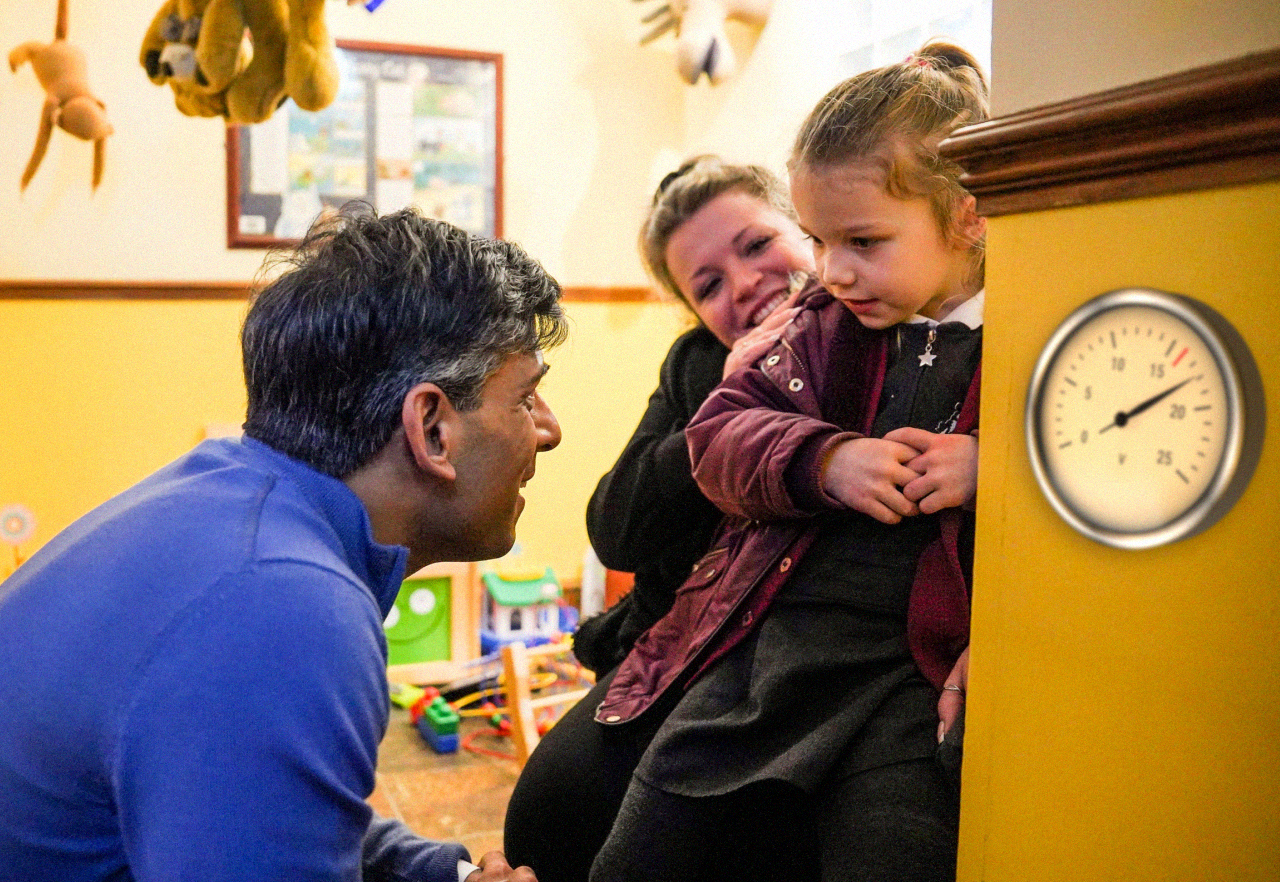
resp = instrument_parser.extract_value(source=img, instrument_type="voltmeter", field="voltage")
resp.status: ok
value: 18 V
